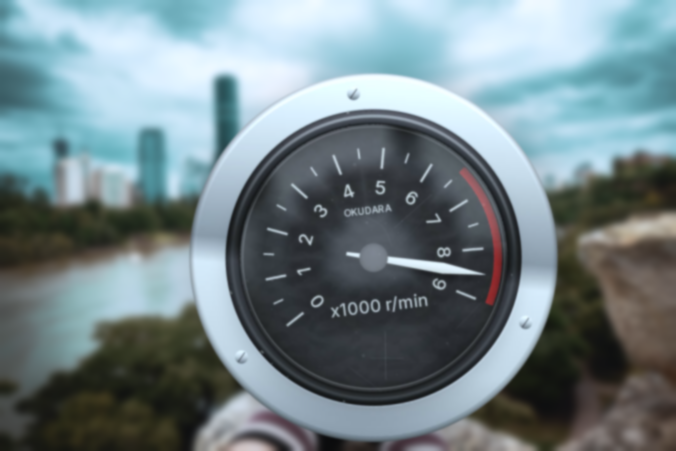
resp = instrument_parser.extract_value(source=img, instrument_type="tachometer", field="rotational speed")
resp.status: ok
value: 8500 rpm
